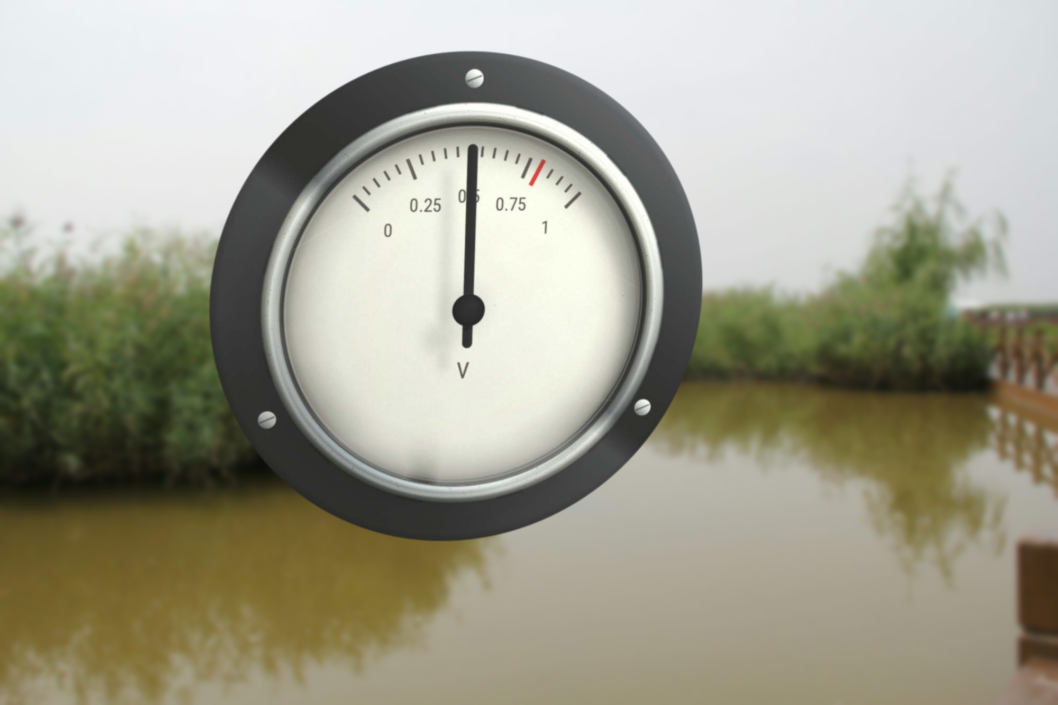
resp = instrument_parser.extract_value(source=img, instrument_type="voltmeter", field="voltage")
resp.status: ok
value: 0.5 V
